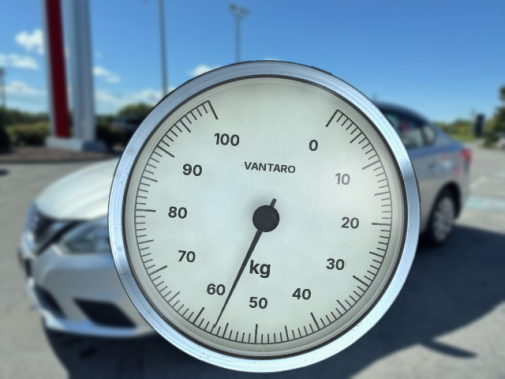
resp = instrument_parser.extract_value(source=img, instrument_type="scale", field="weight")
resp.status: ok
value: 57 kg
